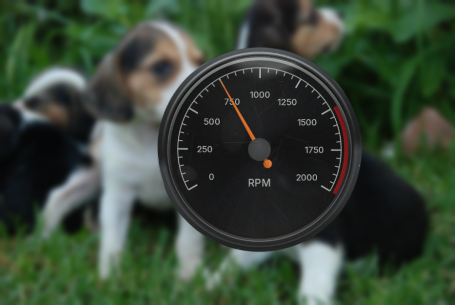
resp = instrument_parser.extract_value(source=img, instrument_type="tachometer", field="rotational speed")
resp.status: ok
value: 750 rpm
